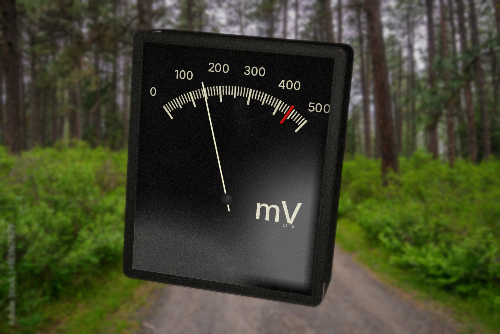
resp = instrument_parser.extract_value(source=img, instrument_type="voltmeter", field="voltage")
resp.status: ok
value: 150 mV
